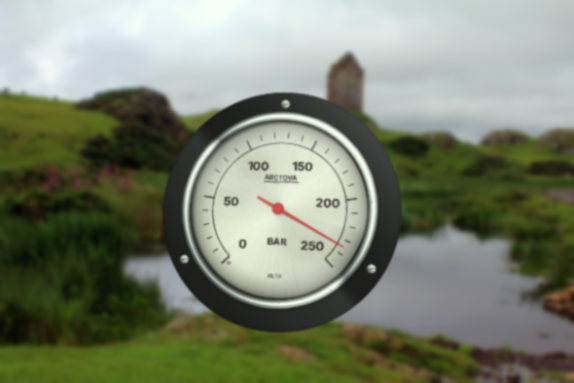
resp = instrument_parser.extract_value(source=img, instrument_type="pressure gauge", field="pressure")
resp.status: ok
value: 235 bar
